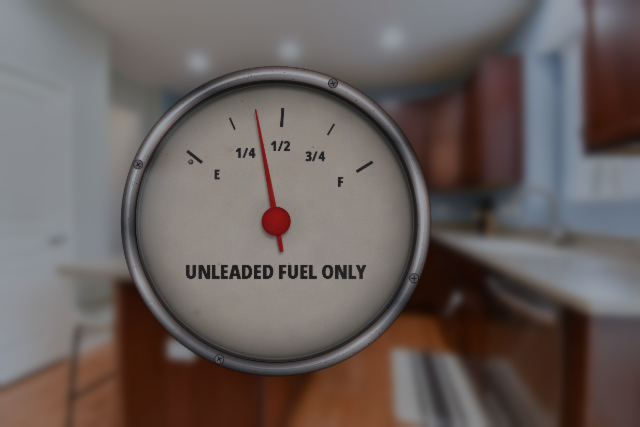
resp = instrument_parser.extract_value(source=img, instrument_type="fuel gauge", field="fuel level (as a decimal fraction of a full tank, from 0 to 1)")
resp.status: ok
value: 0.375
